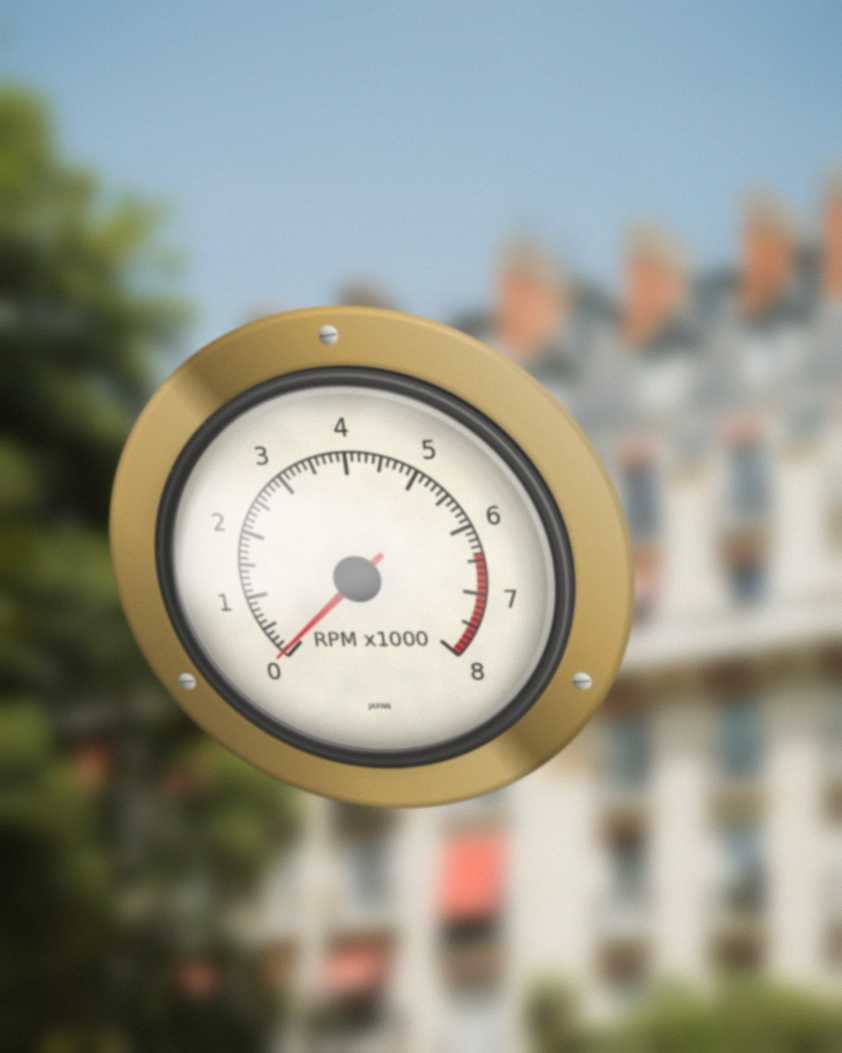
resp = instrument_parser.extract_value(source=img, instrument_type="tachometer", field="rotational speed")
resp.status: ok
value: 100 rpm
